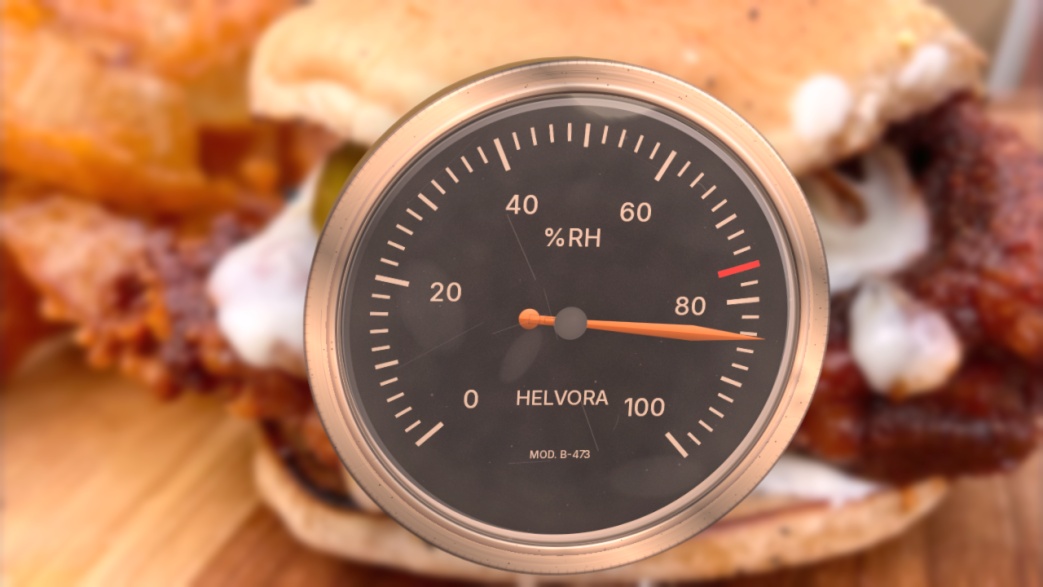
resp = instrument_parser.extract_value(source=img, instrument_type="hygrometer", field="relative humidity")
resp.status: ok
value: 84 %
